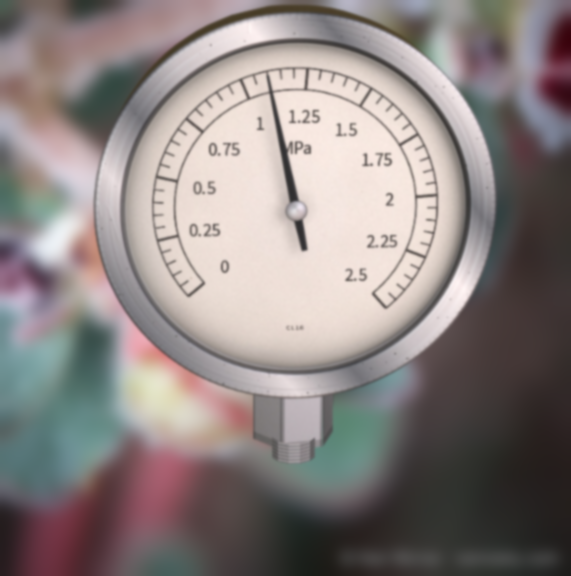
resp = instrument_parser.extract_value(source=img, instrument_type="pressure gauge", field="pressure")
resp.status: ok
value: 1.1 MPa
